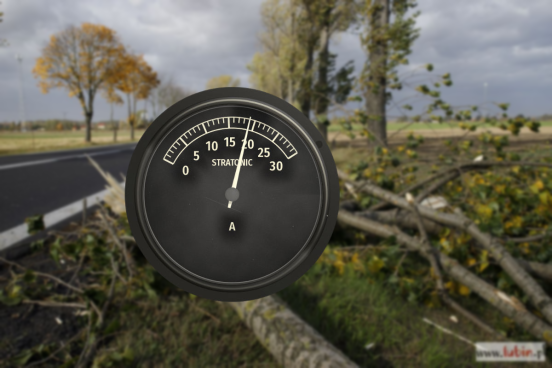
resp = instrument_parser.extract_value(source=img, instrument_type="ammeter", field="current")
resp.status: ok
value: 19 A
